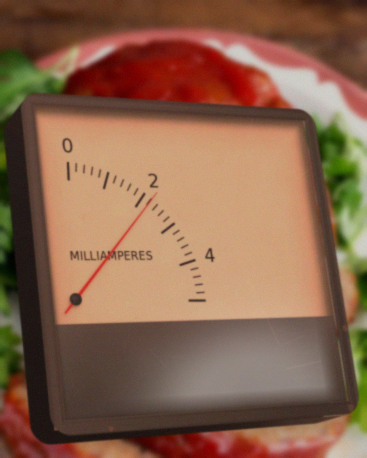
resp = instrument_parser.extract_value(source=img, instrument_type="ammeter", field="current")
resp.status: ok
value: 2.2 mA
